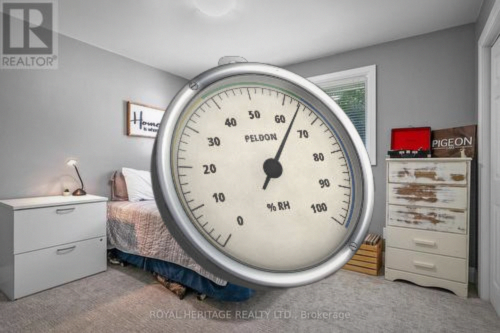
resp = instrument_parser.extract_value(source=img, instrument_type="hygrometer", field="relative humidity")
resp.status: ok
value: 64 %
